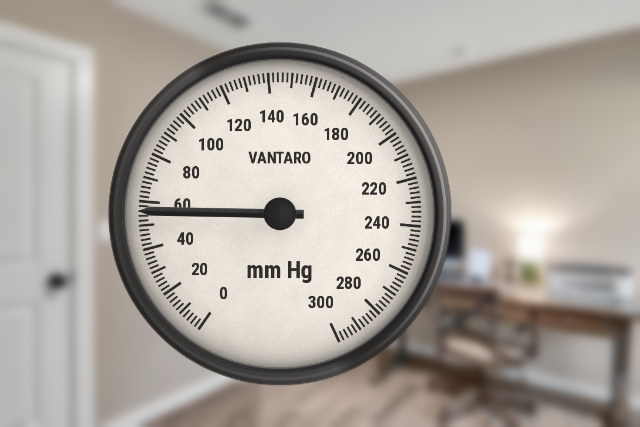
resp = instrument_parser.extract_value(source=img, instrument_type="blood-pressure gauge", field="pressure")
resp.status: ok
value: 56 mmHg
